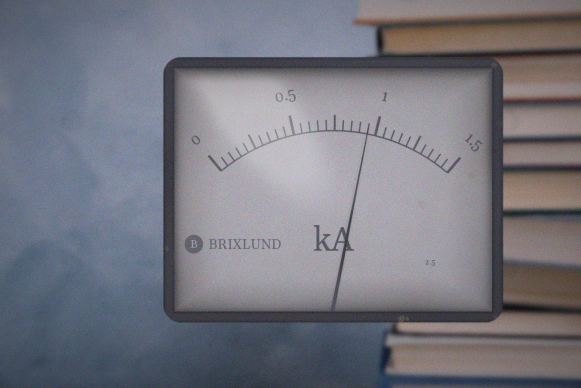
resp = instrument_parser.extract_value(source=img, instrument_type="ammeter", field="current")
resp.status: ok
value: 0.95 kA
